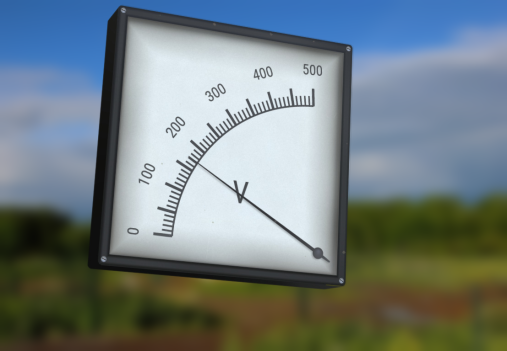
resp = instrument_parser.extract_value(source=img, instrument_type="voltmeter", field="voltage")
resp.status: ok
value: 170 V
